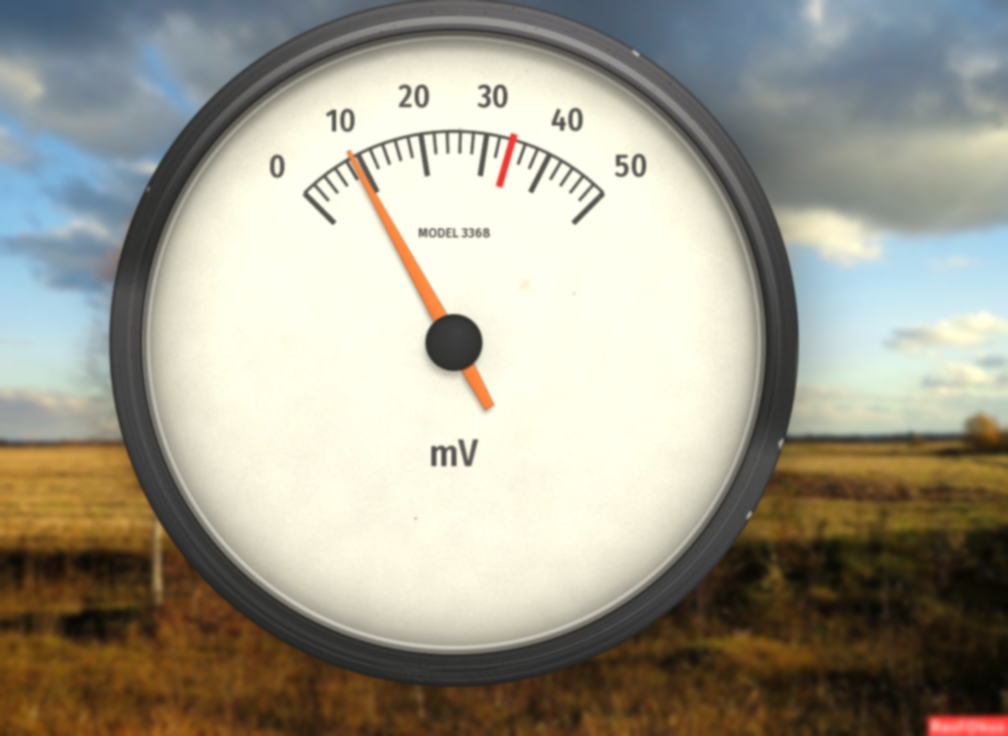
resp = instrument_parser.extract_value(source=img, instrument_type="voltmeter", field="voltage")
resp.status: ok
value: 9 mV
